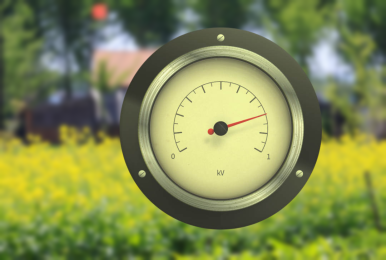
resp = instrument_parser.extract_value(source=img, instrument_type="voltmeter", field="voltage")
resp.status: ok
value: 0.8 kV
